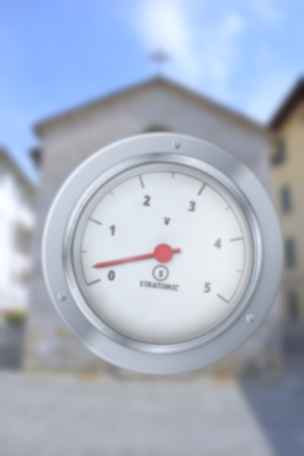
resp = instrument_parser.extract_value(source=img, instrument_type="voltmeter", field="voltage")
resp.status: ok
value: 0.25 V
